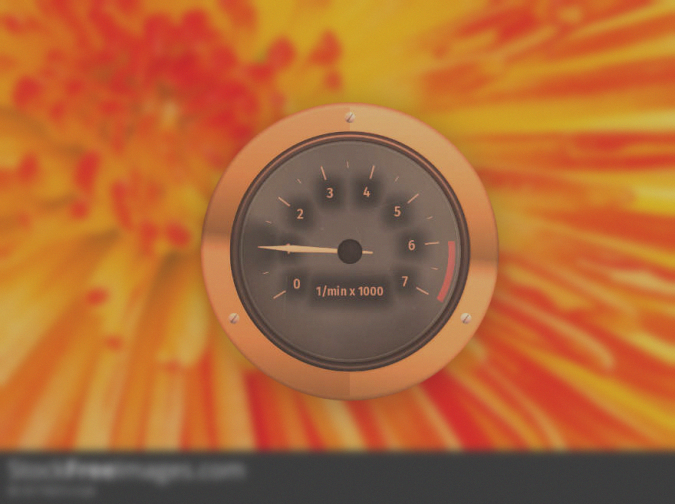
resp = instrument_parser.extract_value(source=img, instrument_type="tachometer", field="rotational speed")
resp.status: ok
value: 1000 rpm
